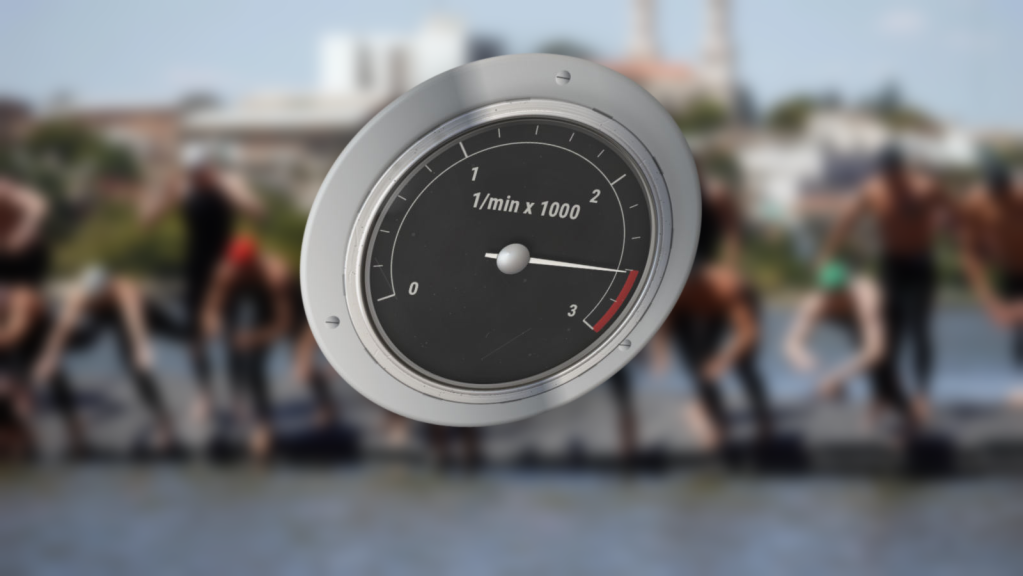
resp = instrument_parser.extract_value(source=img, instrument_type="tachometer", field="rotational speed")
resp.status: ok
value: 2600 rpm
